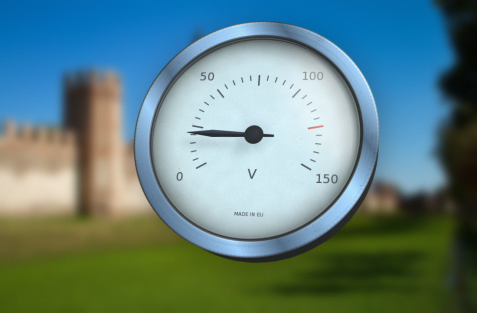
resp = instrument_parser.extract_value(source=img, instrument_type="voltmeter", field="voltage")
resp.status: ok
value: 20 V
